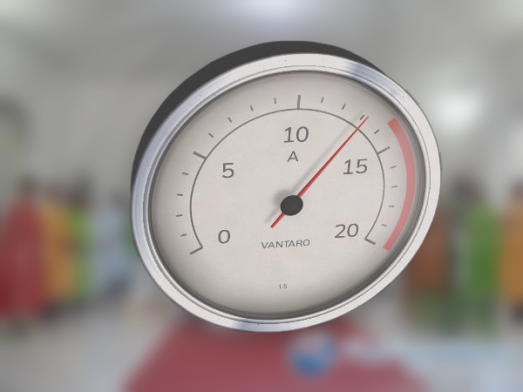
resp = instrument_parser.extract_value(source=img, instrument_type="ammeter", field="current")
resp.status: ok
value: 13 A
